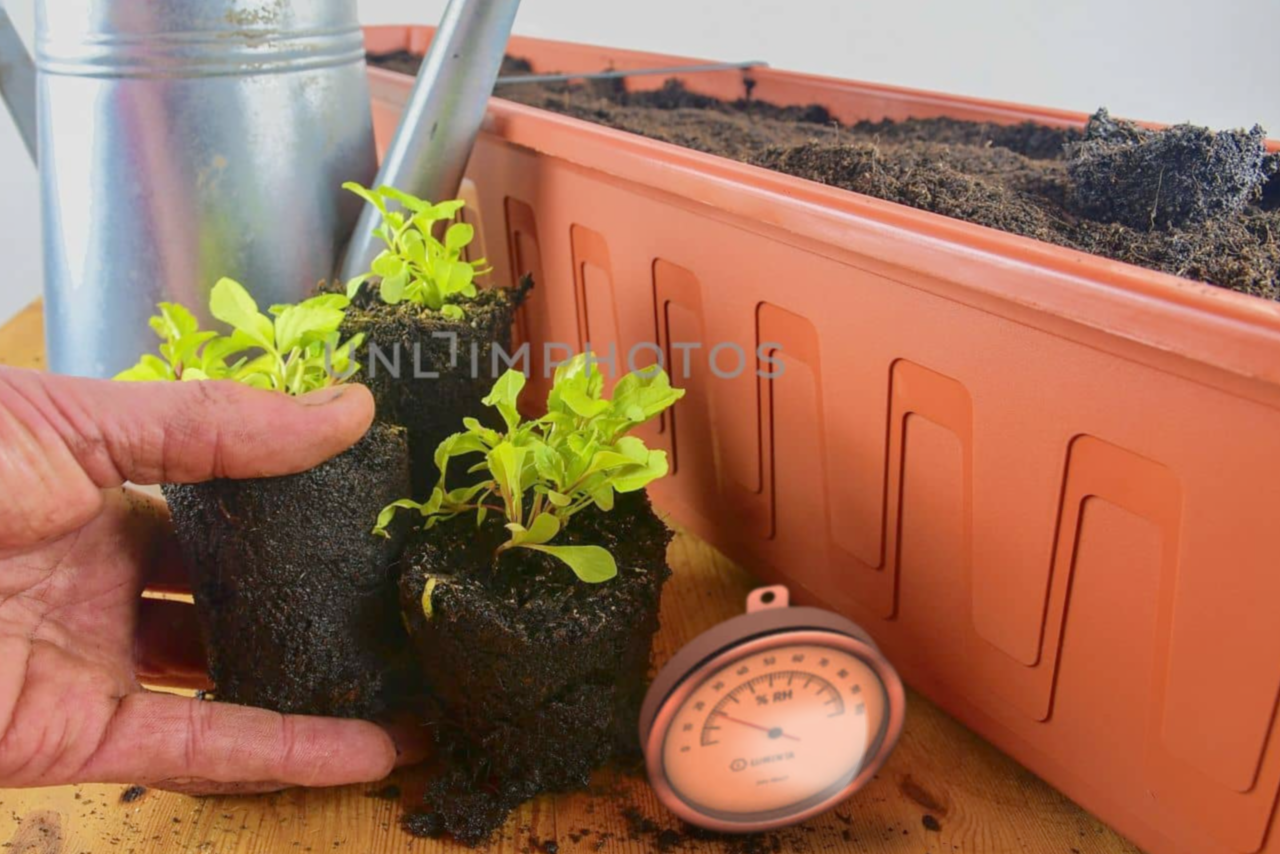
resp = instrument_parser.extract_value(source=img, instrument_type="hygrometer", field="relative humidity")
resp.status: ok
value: 20 %
